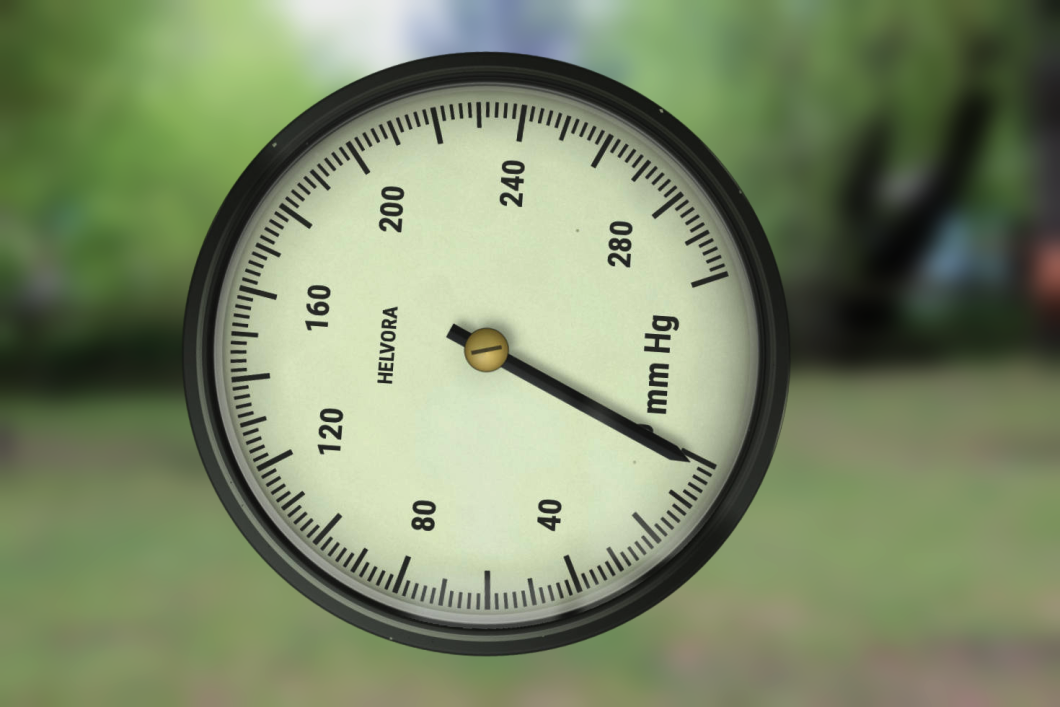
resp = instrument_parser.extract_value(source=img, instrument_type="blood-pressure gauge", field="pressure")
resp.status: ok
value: 2 mmHg
